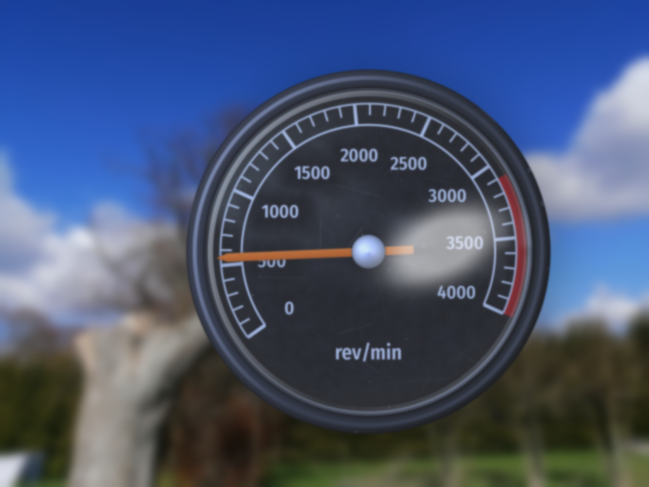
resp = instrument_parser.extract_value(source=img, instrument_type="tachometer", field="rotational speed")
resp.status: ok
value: 550 rpm
